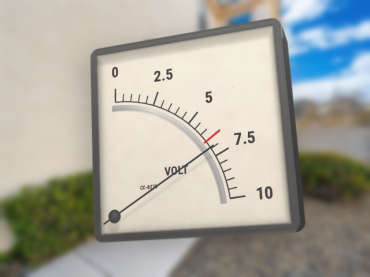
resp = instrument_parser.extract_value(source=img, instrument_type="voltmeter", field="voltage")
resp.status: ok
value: 7 V
